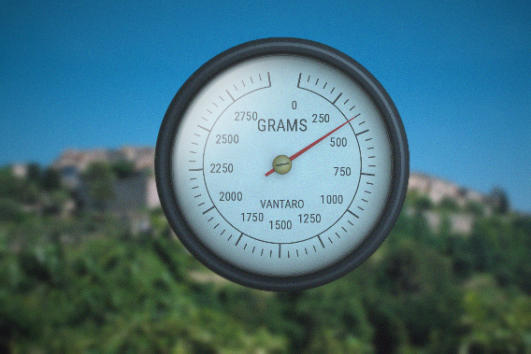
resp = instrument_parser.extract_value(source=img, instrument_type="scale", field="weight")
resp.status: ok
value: 400 g
